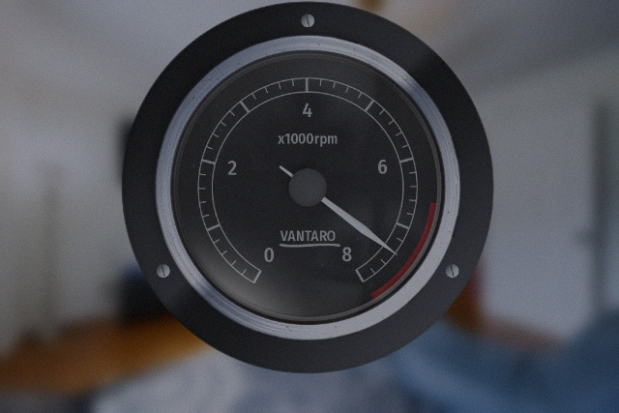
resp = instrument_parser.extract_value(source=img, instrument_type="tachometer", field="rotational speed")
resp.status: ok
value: 7400 rpm
